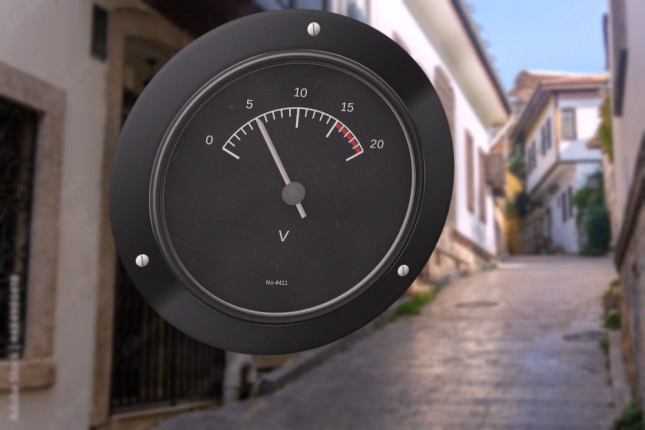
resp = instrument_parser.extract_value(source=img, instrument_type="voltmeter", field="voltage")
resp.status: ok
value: 5 V
